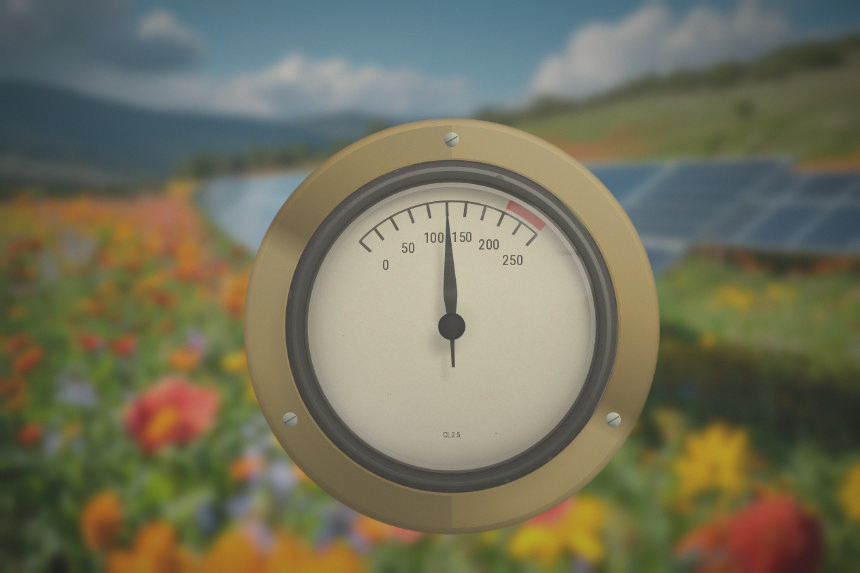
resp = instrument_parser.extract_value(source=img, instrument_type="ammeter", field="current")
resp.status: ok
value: 125 A
